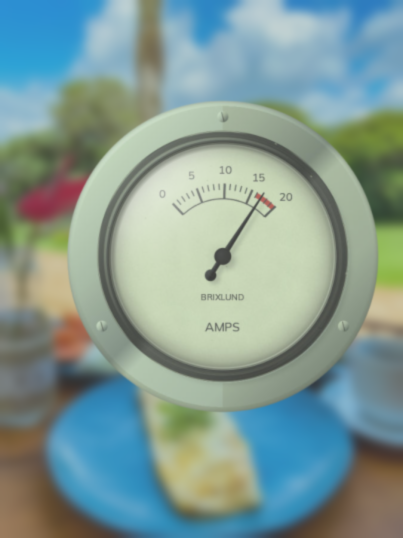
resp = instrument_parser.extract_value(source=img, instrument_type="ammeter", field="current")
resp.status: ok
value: 17 A
